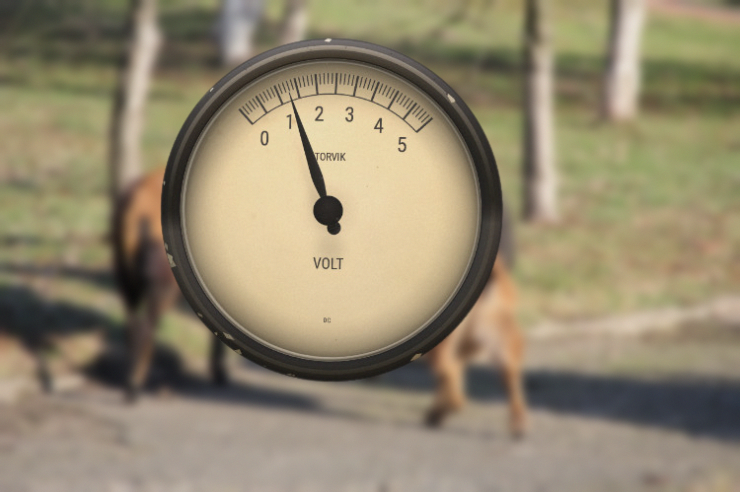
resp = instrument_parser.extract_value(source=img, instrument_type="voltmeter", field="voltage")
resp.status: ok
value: 1.3 V
